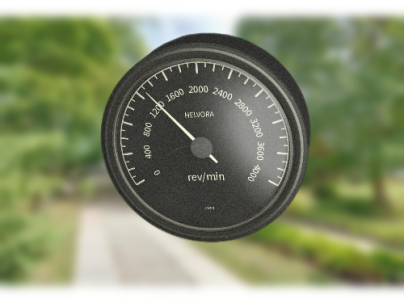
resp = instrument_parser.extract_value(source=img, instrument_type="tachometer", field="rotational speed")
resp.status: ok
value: 1300 rpm
